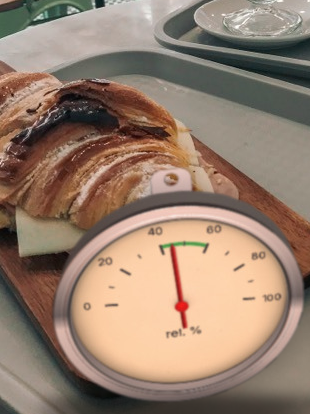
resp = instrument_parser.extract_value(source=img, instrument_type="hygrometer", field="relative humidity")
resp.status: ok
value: 45 %
